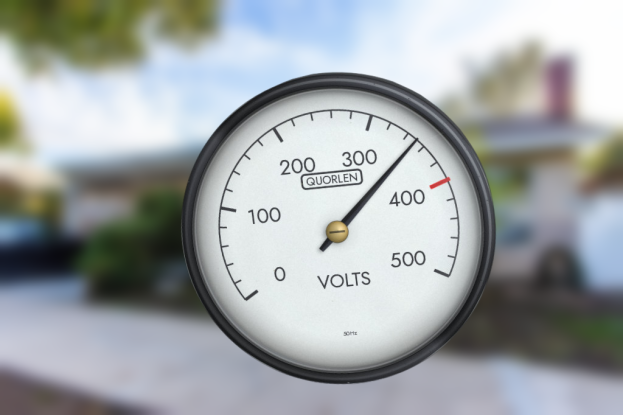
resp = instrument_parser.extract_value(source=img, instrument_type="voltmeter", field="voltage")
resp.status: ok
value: 350 V
